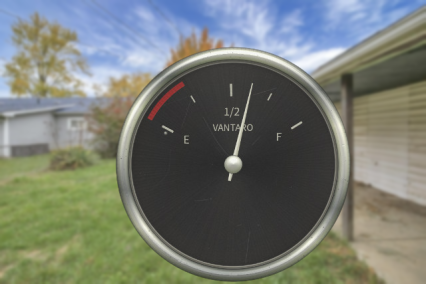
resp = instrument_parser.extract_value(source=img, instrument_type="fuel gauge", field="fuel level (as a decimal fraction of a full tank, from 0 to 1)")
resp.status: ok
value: 0.625
